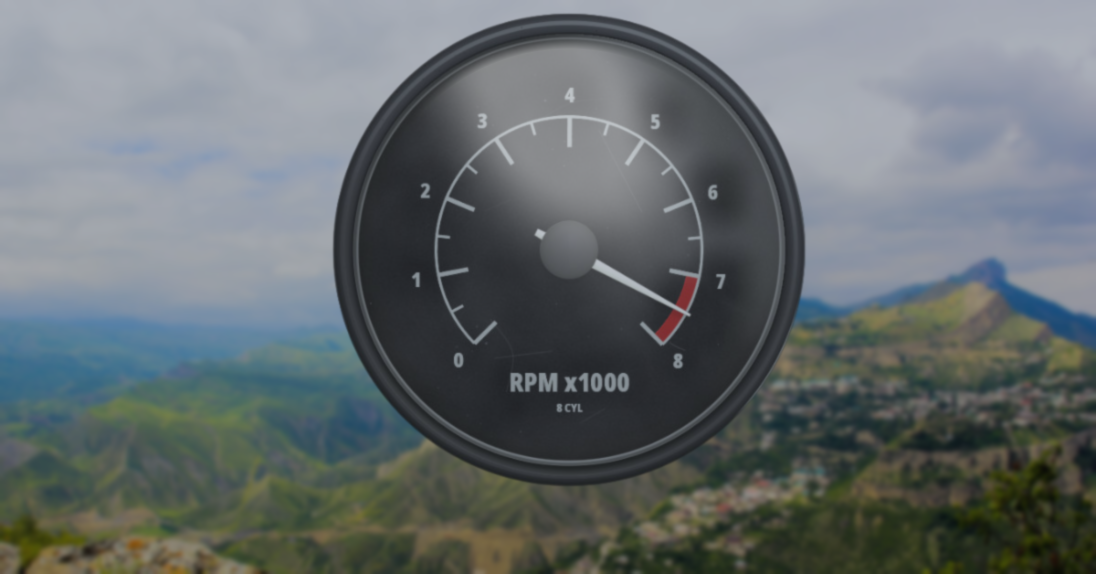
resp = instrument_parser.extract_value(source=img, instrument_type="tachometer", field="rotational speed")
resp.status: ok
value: 7500 rpm
